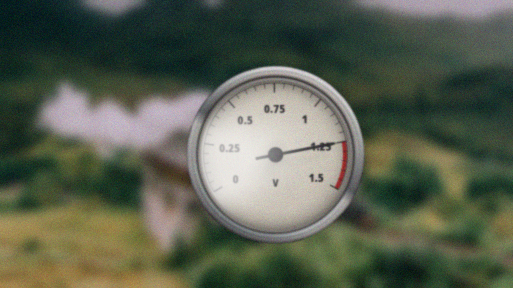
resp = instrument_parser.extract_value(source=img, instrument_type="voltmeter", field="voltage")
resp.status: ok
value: 1.25 V
